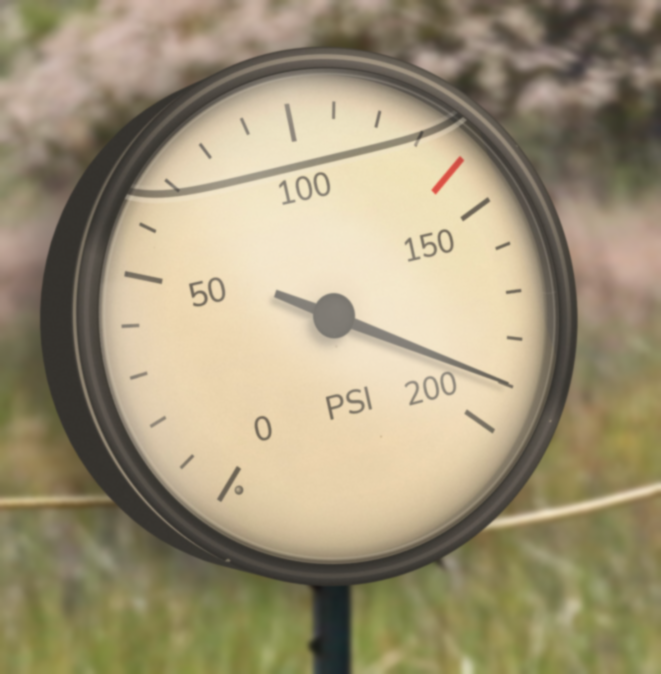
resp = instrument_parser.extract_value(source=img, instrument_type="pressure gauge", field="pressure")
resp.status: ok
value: 190 psi
